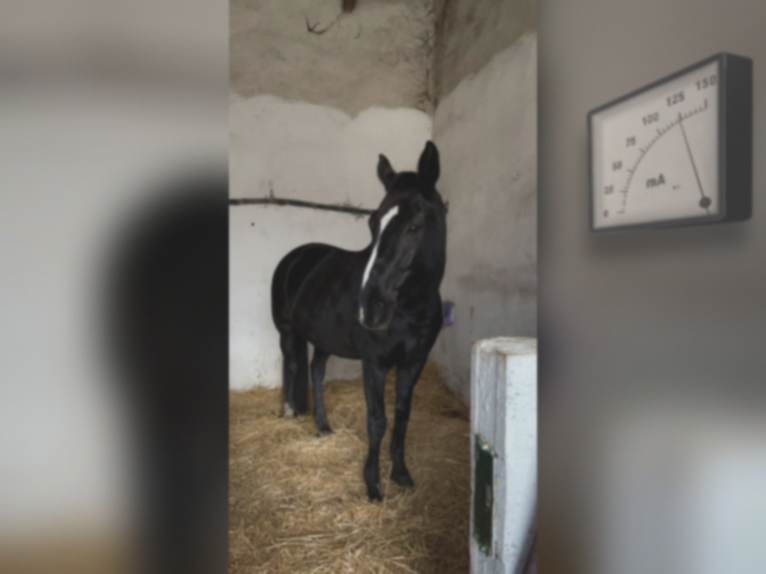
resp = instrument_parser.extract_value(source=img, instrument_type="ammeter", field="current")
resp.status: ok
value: 125 mA
